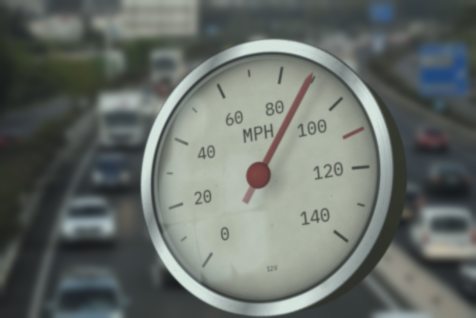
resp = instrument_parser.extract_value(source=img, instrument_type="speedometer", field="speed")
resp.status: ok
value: 90 mph
